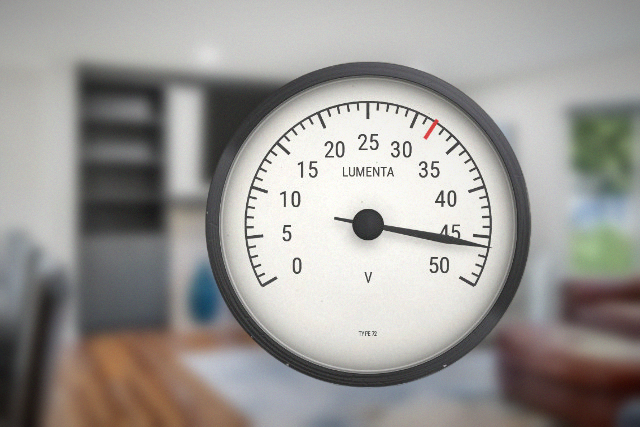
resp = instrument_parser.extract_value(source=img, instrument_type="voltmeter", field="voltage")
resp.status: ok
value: 46 V
